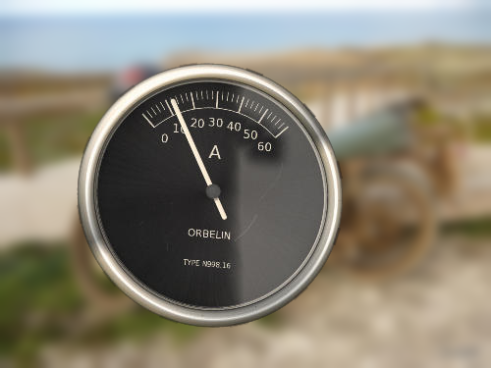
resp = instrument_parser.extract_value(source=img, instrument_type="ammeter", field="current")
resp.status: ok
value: 12 A
